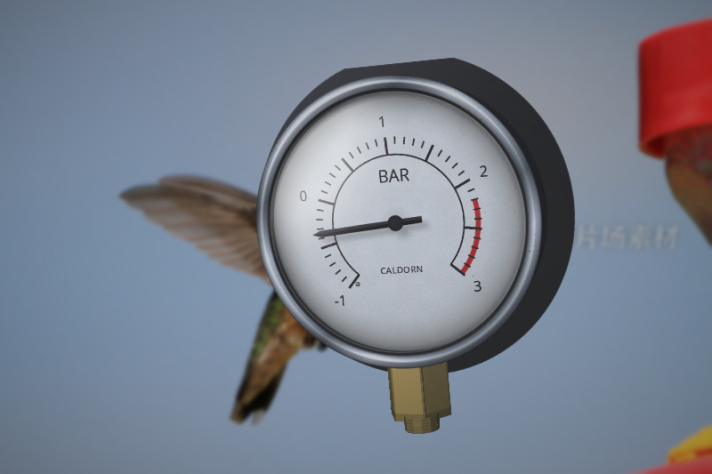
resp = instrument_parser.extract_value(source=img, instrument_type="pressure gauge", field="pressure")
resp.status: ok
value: -0.35 bar
